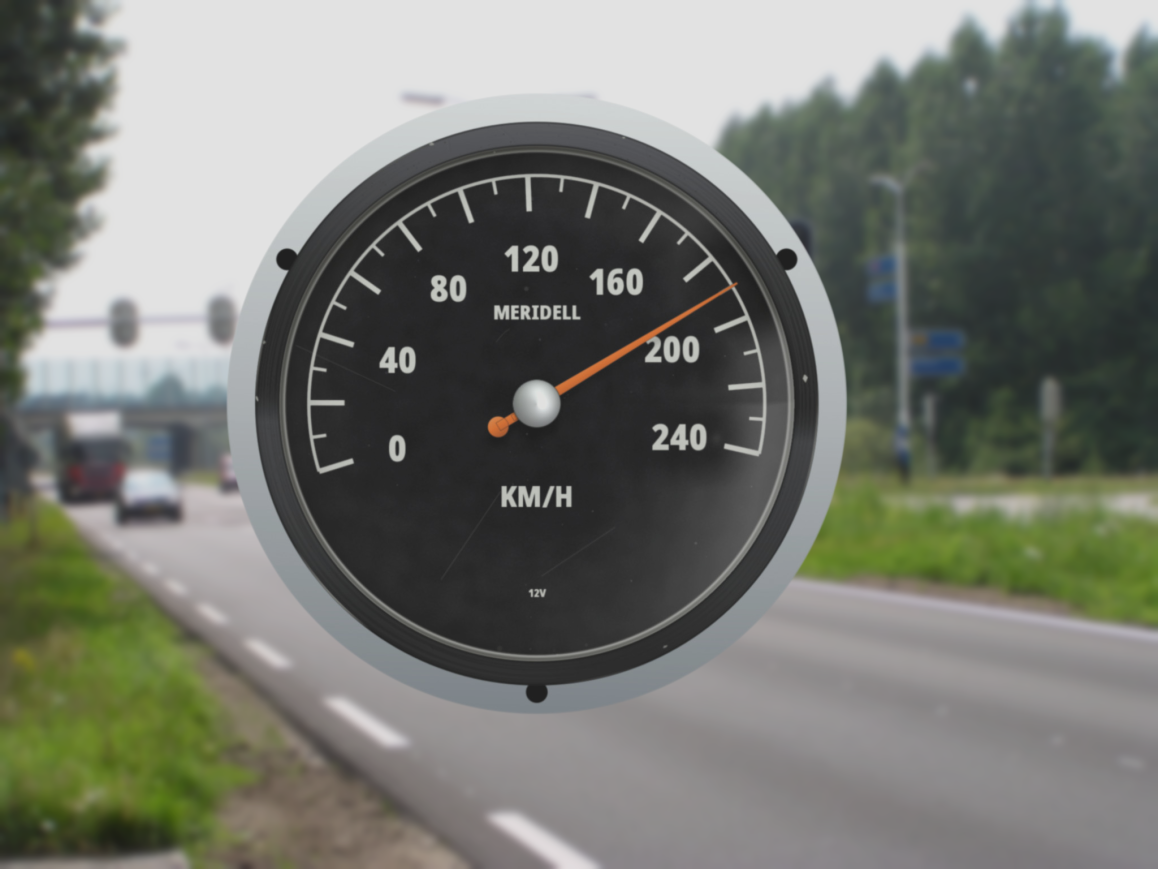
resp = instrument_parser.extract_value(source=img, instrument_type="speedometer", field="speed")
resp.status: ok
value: 190 km/h
